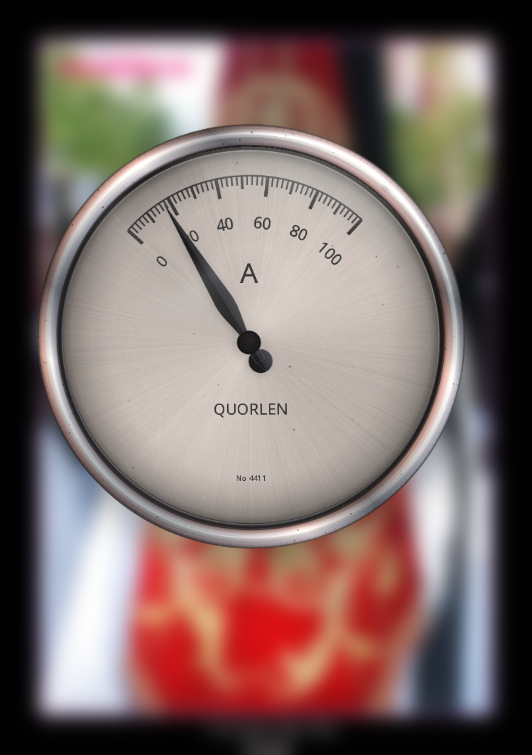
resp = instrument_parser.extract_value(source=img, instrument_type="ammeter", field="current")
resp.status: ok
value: 18 A
